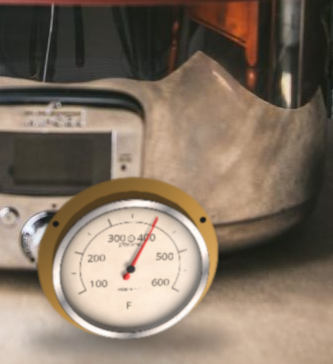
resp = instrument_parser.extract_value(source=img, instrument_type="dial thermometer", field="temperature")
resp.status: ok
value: 400 °F
